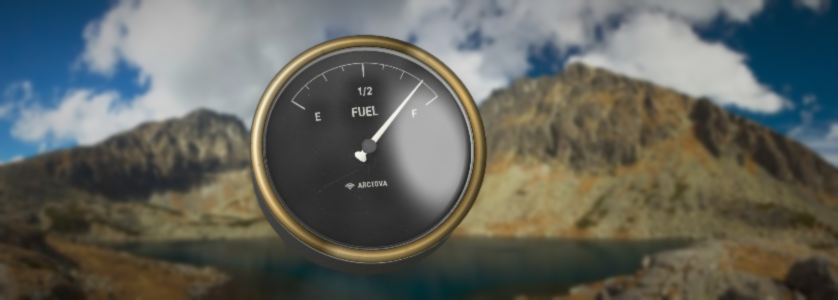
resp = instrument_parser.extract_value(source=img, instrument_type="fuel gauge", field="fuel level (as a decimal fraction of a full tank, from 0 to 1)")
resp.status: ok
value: 0.875
